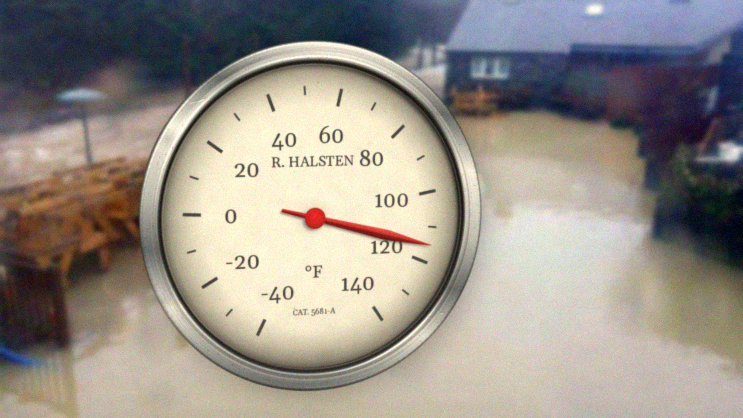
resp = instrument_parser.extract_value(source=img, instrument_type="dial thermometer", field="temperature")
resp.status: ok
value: 115 °F
